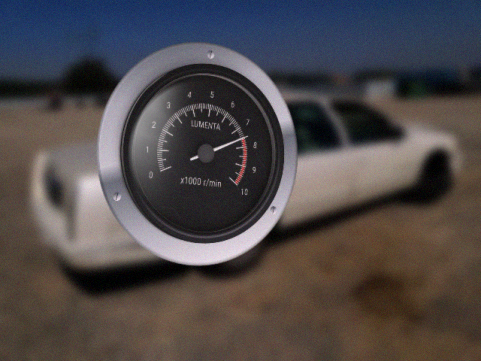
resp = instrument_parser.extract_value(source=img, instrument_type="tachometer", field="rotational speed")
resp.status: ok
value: 7500 rpm
